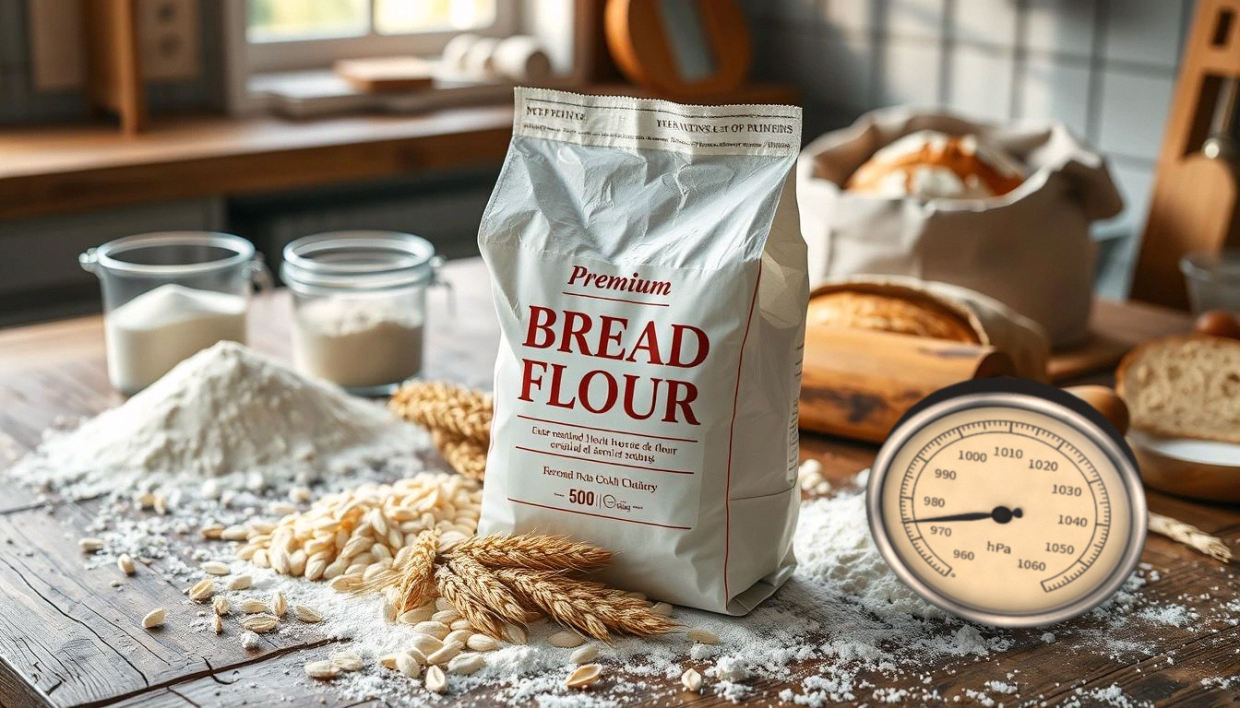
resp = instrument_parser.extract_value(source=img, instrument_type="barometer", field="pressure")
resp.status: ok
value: 975 hPa
